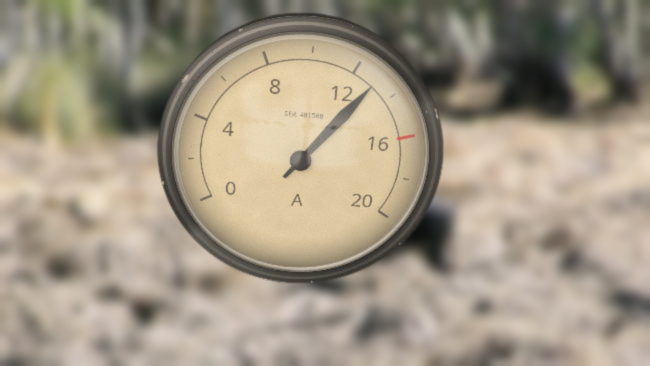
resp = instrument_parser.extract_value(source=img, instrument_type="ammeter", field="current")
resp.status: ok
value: 13 A
